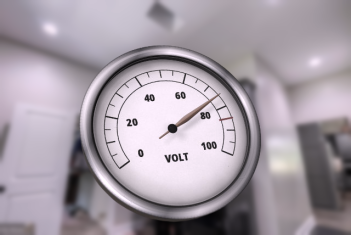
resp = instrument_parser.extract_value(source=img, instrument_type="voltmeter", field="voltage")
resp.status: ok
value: 75 V
